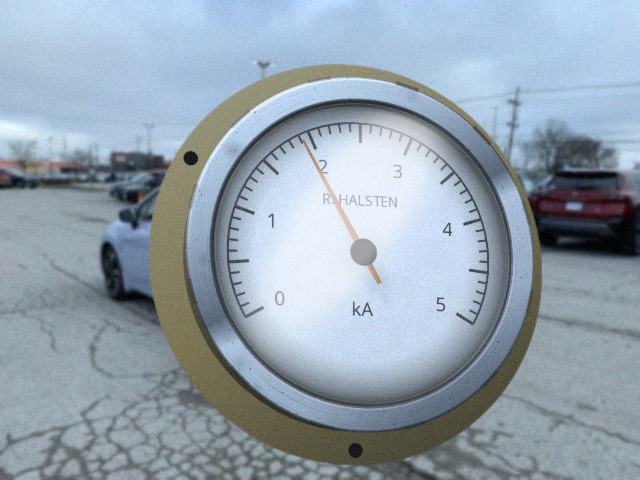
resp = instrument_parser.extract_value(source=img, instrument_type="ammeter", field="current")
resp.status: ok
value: 1.9 kA
